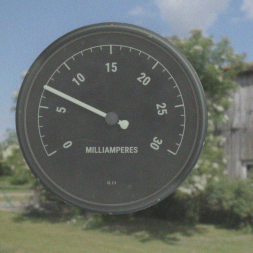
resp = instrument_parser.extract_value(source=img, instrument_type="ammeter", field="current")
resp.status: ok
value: 7 mA
